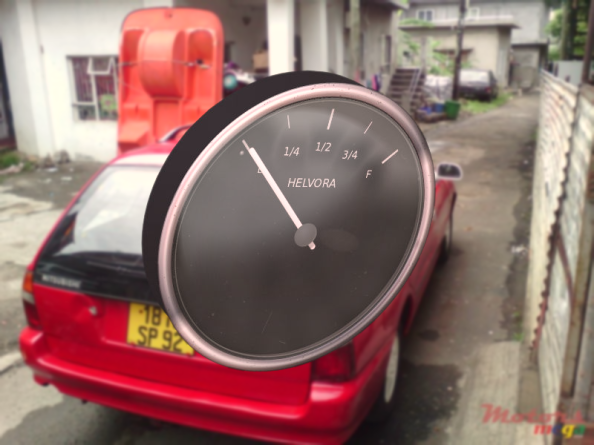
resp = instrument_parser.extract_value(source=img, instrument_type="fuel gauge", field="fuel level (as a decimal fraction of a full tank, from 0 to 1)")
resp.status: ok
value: 0
